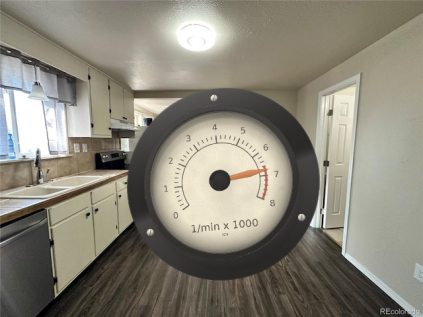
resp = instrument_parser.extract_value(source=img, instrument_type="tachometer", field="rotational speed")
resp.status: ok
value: 6800 rpm
